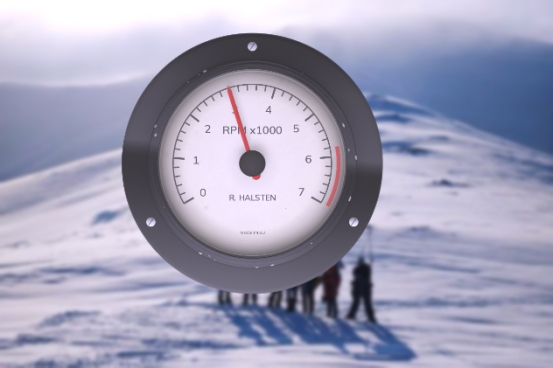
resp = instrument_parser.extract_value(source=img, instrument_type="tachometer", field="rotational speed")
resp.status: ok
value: 3000 rpm
